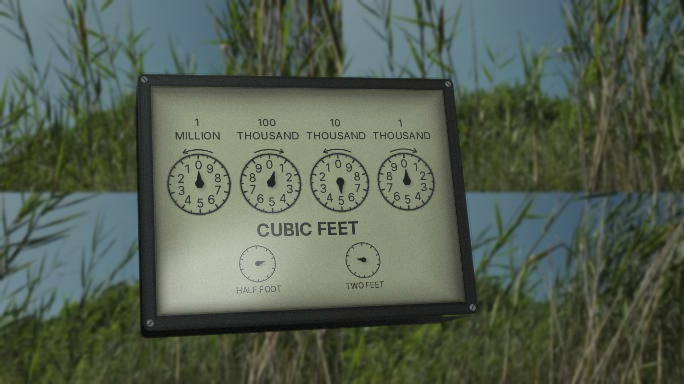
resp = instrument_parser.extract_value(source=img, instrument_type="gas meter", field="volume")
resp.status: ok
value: 5000 ft³
